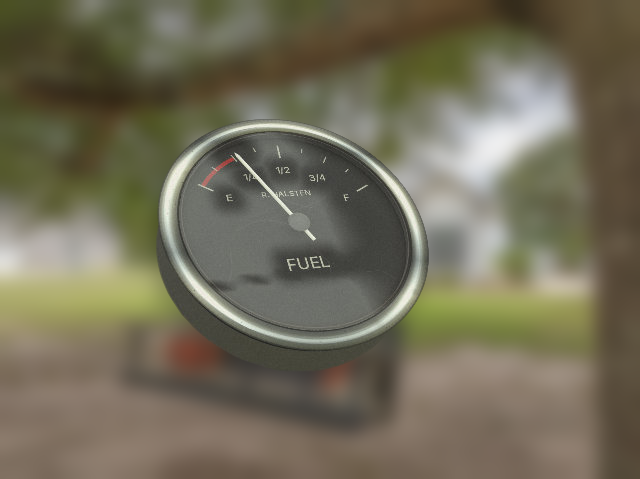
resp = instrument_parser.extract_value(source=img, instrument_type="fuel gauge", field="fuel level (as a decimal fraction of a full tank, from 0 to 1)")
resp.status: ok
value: 0.25
